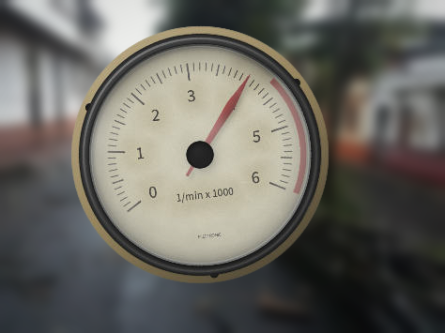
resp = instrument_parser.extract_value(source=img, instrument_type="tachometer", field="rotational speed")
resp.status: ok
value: 4000 rpm
